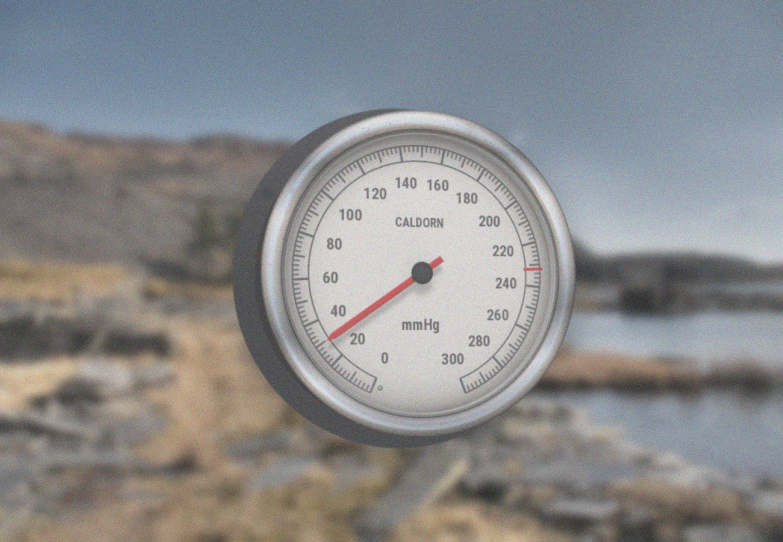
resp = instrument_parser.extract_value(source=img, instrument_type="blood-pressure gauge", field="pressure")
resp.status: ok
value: 30 mmHg
